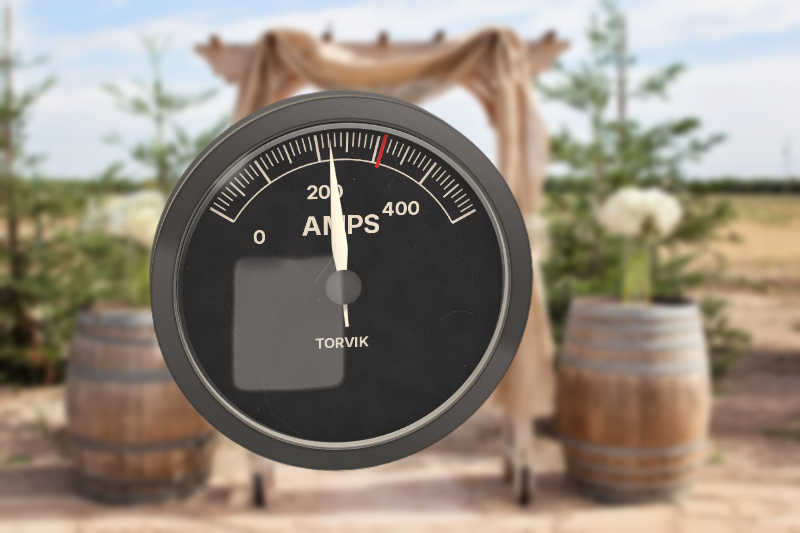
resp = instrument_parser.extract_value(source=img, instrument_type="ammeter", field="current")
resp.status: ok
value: 220 A
